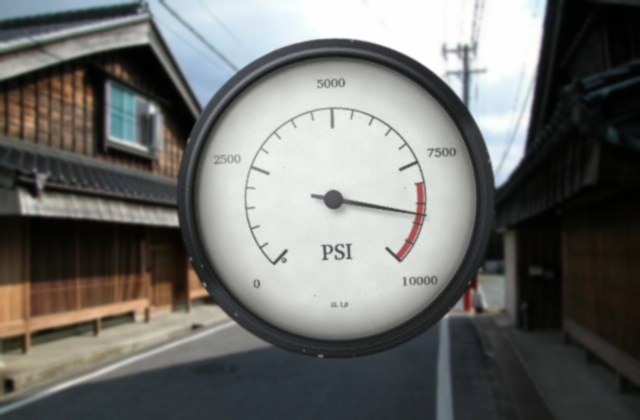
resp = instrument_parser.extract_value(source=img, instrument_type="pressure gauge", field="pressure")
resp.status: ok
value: 8750 psi
